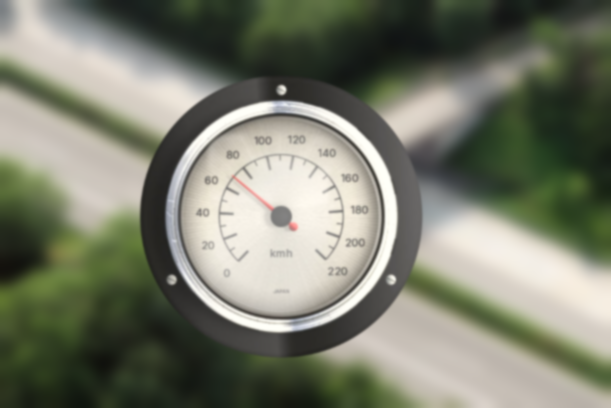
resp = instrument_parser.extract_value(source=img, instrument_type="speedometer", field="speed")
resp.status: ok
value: 70 km/h
